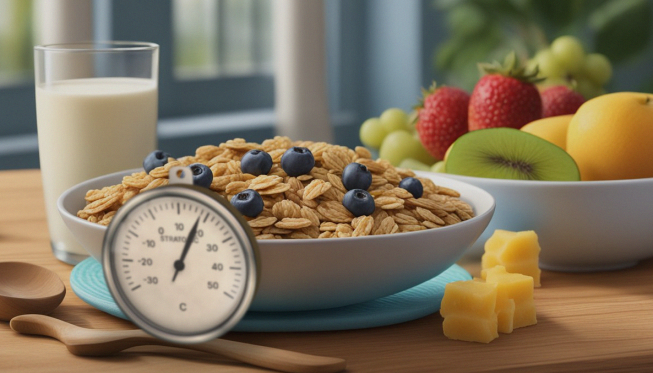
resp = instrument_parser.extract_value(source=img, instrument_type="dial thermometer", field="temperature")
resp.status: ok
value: 18 °C
